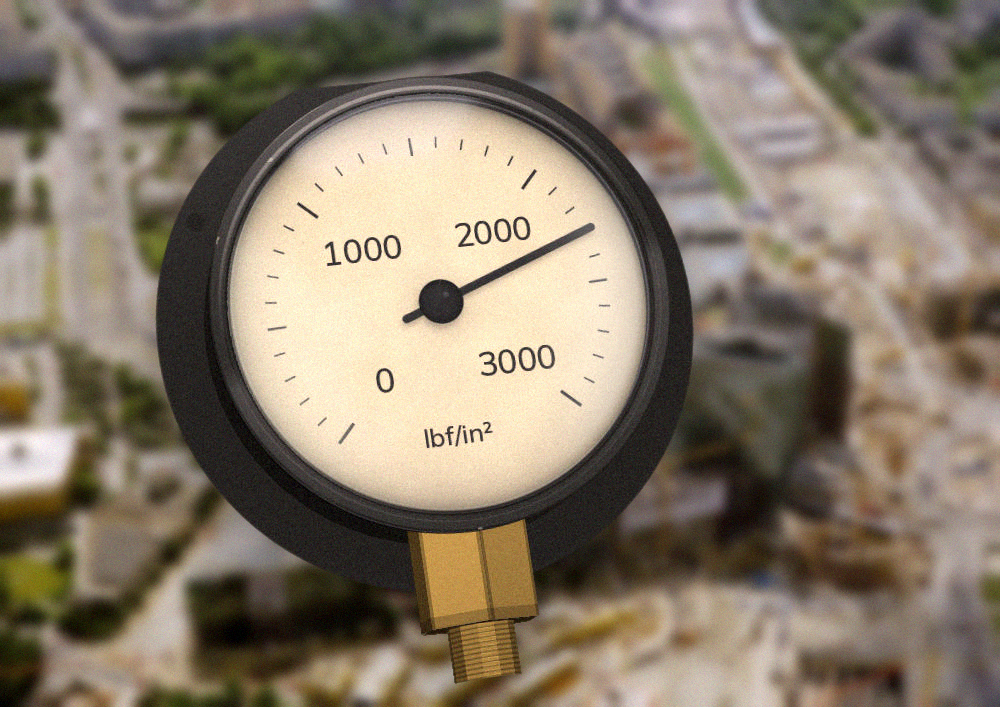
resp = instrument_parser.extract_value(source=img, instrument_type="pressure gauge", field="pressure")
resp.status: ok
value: 2300 psi
